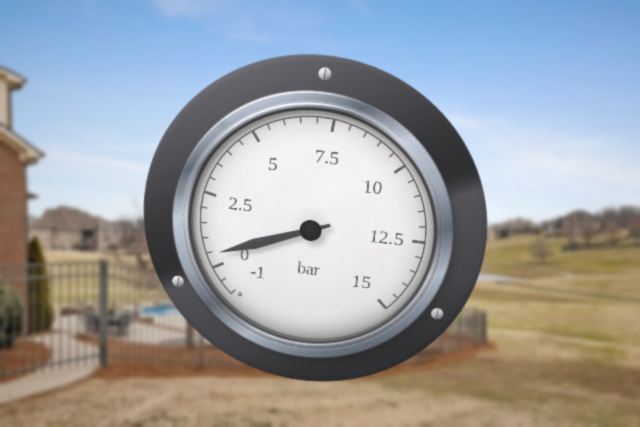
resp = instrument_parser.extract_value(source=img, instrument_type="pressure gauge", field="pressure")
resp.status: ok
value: 0.5 bar
